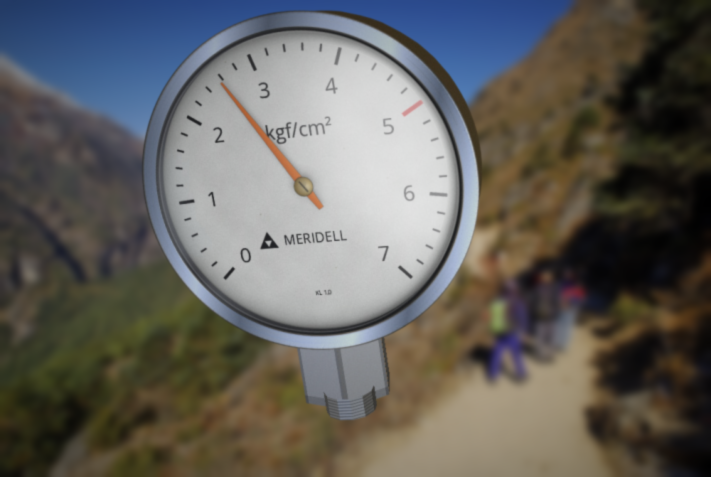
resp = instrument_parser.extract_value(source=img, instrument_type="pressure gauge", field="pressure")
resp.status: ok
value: 2.6 kg/cm²
